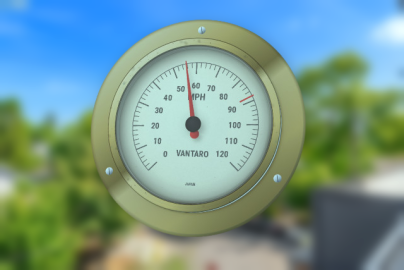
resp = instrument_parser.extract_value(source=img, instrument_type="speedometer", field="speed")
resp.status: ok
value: 56 mph
